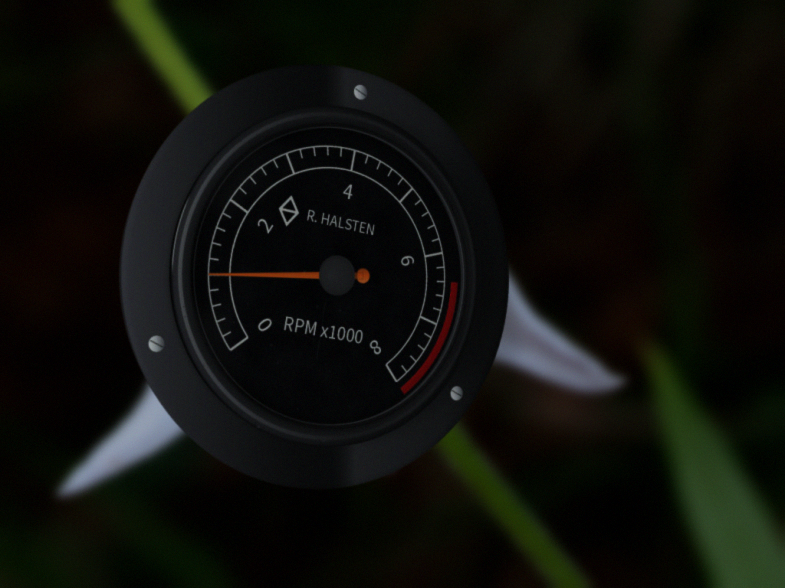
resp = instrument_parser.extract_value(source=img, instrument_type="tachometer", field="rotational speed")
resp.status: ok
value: 1000 rpm
